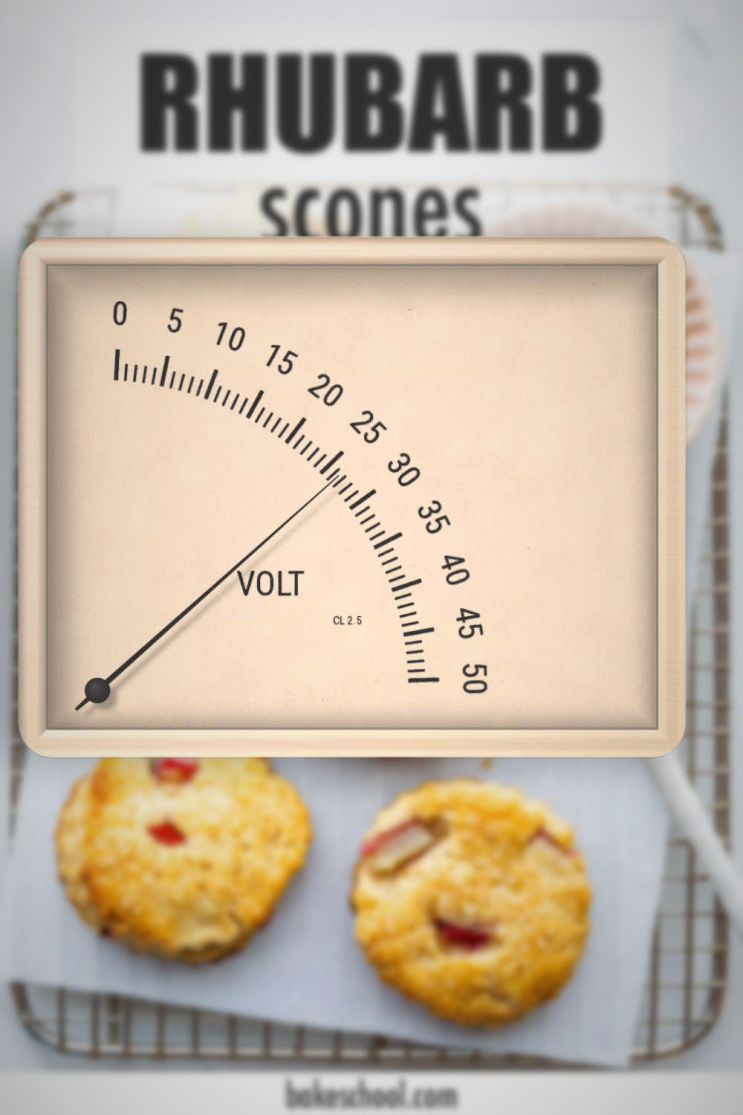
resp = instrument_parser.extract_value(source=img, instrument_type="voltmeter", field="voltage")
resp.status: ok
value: 26.5 V
